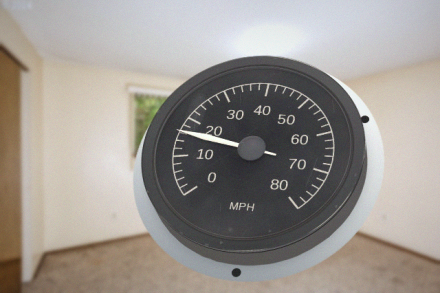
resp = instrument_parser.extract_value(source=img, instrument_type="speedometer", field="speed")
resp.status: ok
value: 16 mph
